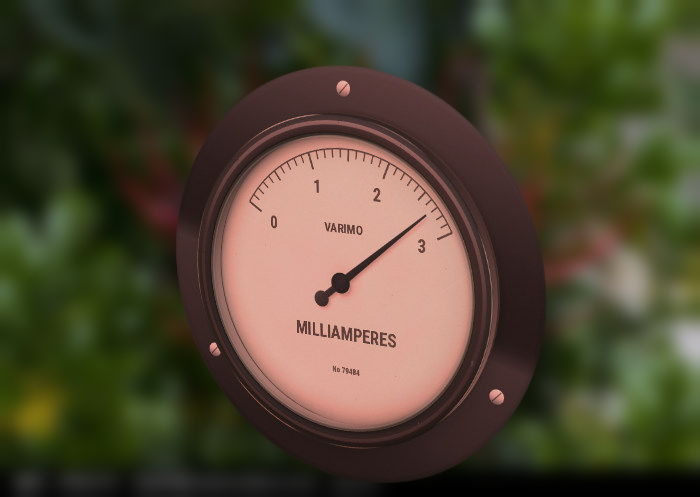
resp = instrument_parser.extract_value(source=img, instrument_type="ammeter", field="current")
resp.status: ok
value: 2.7 mA
